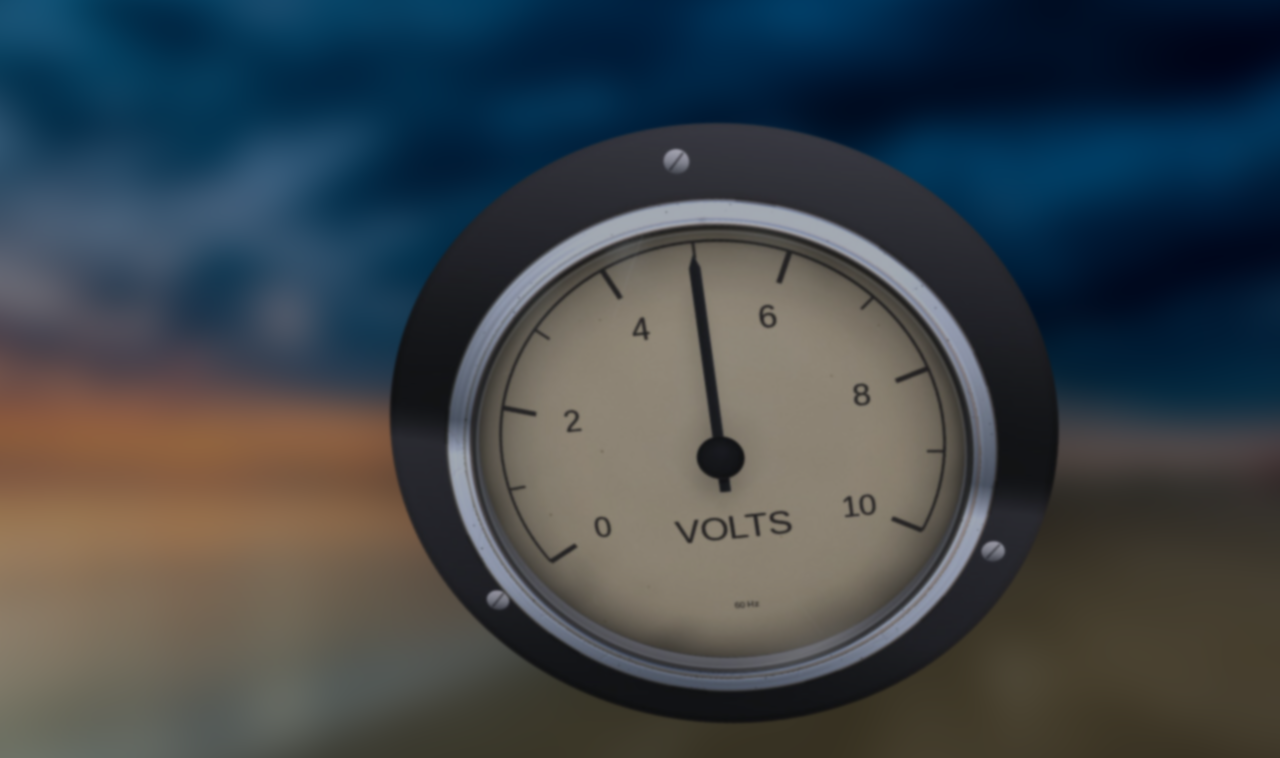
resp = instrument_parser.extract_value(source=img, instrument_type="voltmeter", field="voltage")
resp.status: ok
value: 5 V
